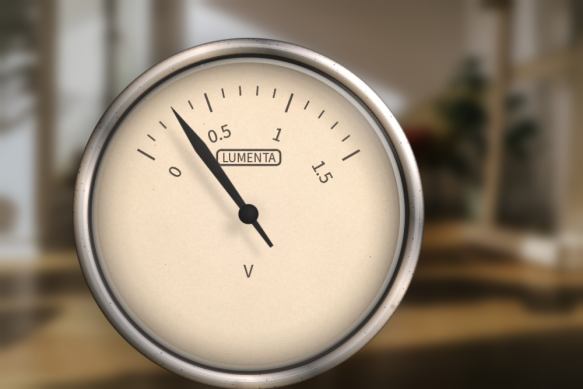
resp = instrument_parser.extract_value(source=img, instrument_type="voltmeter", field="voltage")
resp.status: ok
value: 0.3 V
